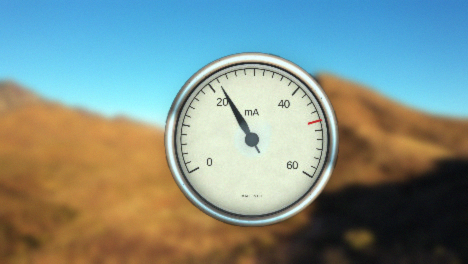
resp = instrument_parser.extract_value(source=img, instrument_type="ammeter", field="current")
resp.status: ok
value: 22 mA
